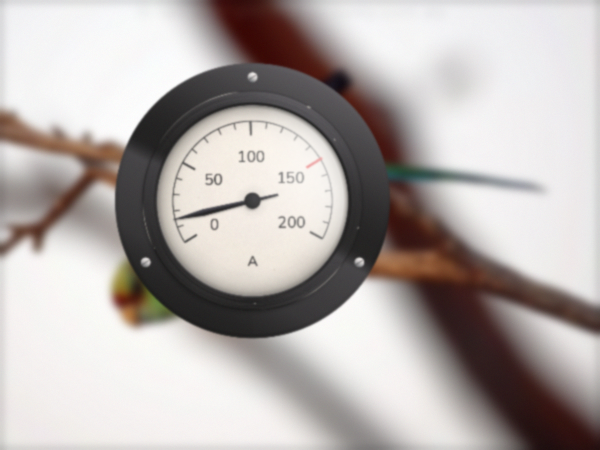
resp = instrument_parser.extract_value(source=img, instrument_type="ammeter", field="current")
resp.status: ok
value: 15 A
